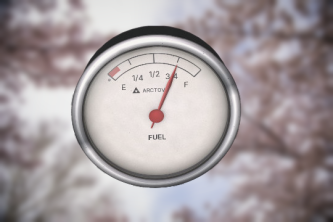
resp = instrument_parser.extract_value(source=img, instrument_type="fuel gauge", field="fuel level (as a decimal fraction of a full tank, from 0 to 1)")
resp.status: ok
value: 0.75
